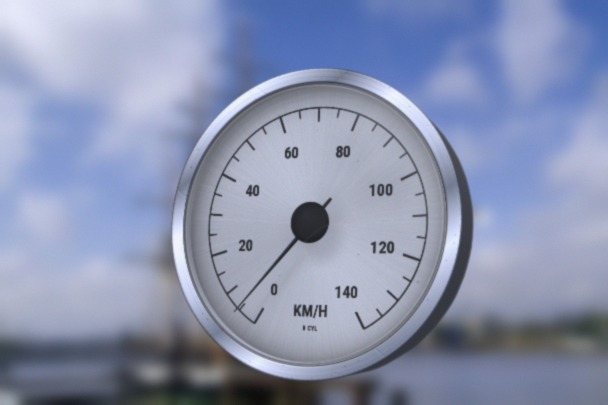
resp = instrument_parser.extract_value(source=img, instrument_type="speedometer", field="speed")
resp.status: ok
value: 5 km/h
